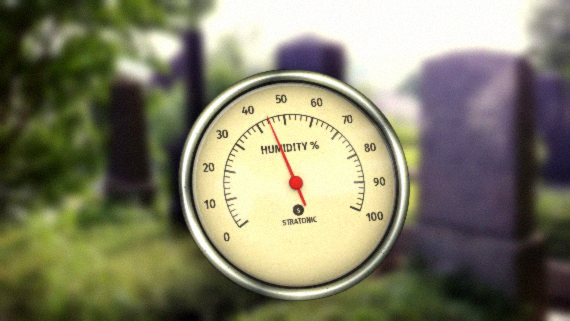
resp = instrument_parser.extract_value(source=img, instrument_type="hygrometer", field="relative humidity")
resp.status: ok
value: 44 %
